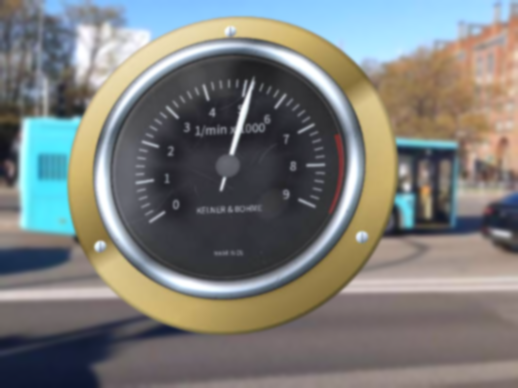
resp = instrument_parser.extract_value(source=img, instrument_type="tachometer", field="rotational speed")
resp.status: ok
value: 5200 rpm
